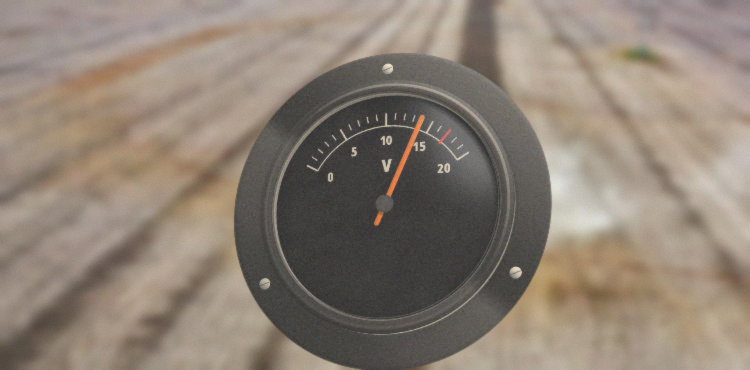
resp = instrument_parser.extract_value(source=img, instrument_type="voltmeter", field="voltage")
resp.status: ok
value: 14 V
